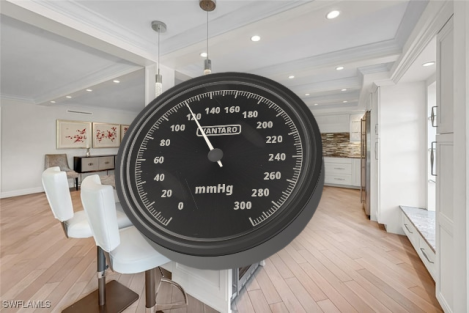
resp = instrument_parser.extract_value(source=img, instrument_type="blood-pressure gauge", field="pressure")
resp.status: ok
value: 120 mmHg
